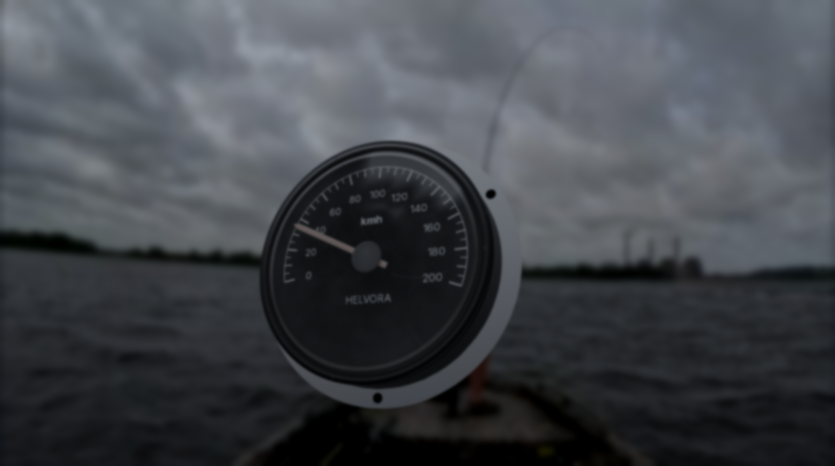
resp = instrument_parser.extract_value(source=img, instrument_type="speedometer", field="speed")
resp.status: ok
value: 35 km/h
